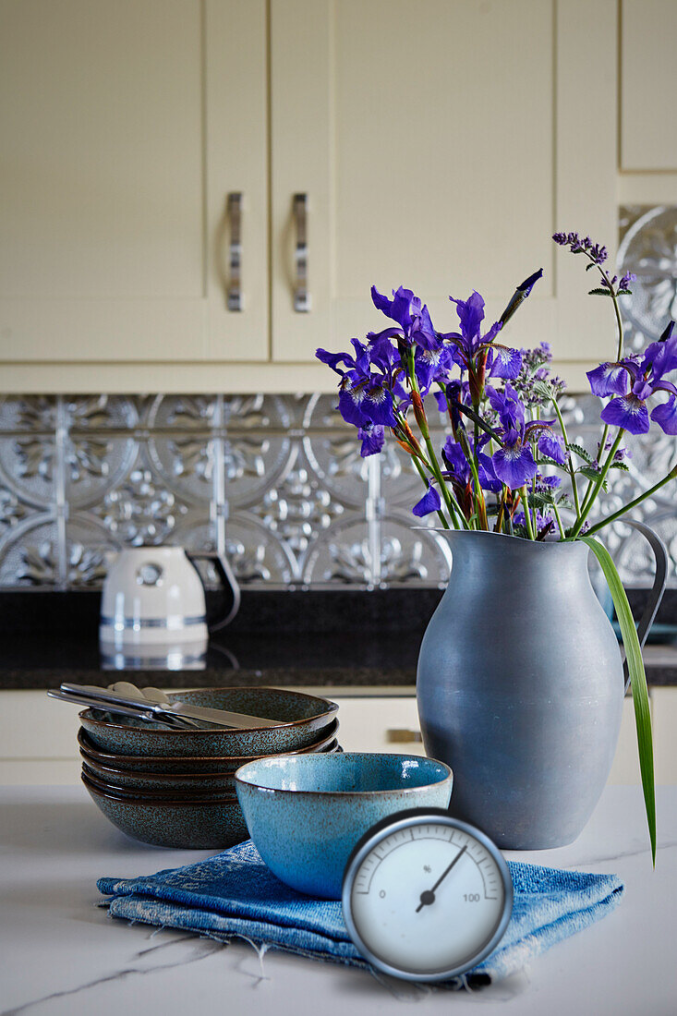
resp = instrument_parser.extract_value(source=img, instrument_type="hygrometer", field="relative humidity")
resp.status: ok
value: 68 %
